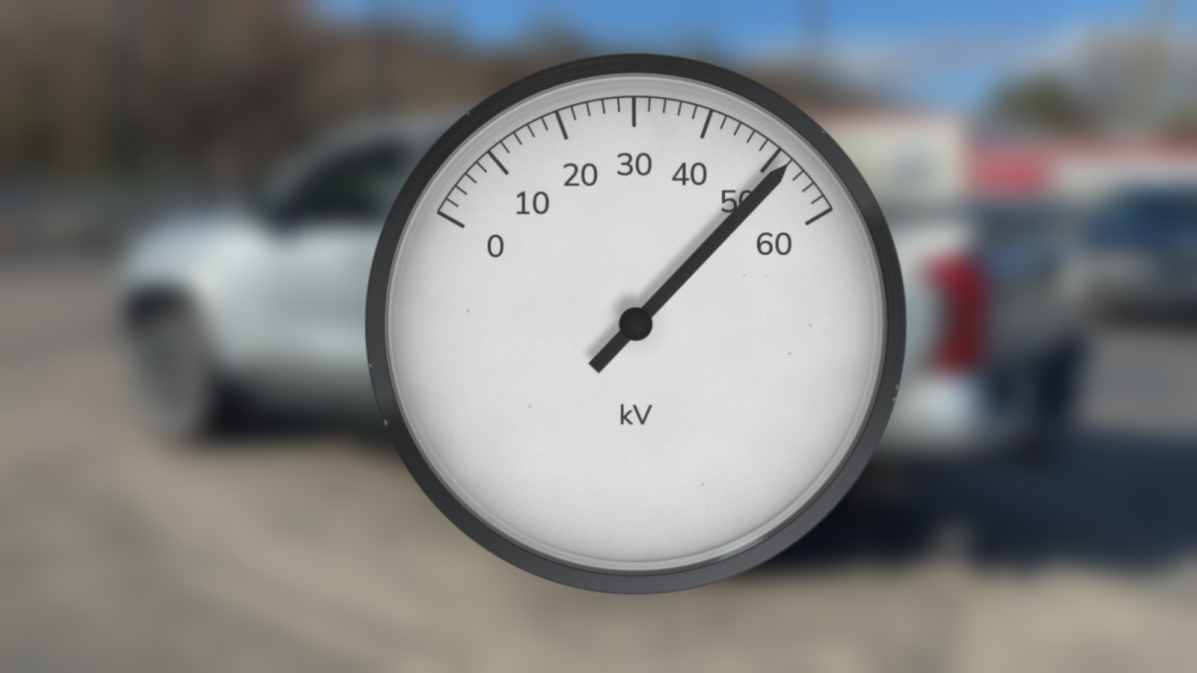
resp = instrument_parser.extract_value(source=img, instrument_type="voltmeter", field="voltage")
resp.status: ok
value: 52 kV
